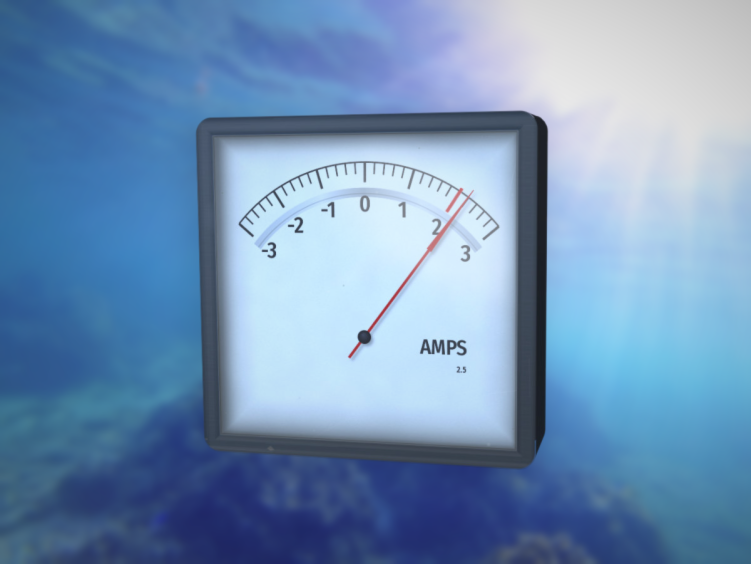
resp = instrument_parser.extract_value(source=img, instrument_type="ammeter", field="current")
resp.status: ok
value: 2.2 A
